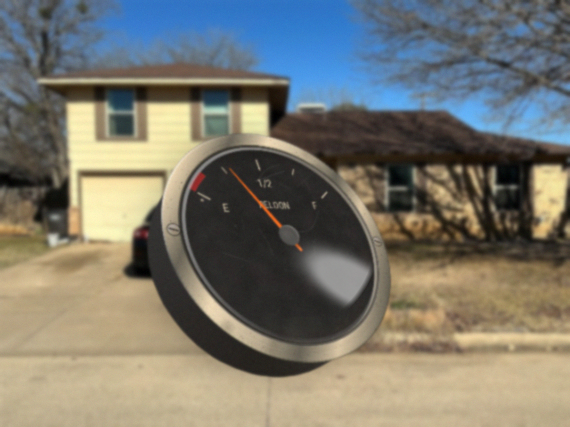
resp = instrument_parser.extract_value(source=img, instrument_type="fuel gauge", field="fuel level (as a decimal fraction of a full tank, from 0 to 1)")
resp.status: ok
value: 0.25
